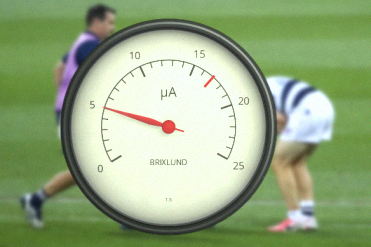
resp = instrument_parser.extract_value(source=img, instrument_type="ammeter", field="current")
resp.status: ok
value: 5 µA
